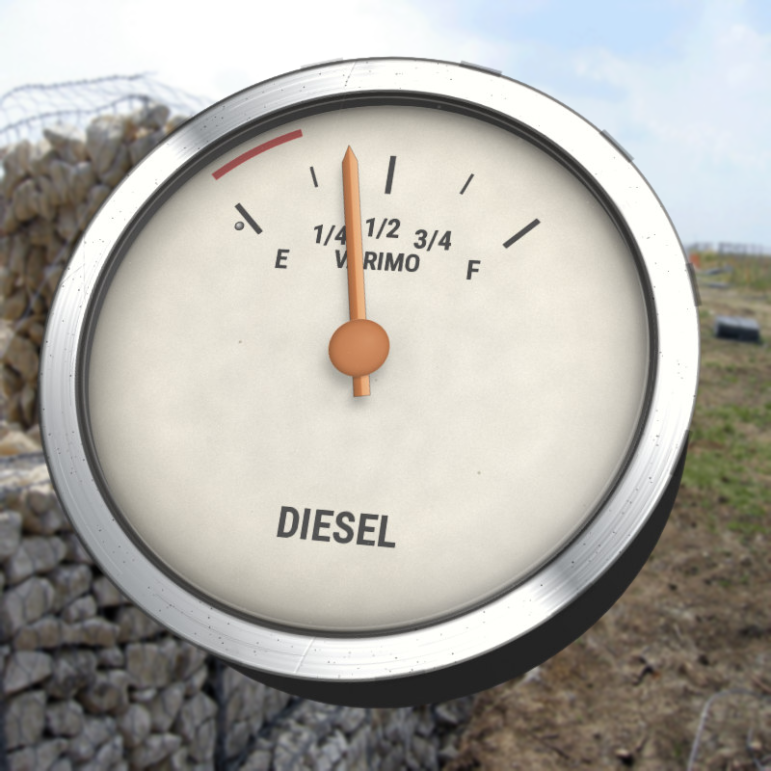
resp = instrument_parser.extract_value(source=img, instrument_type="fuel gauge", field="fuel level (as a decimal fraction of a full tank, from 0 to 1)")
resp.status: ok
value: 0.375
